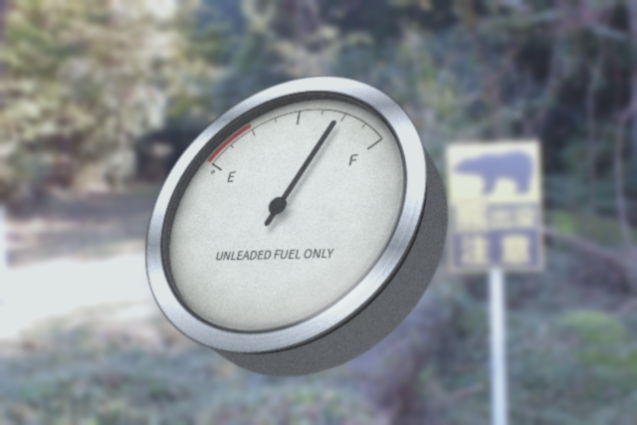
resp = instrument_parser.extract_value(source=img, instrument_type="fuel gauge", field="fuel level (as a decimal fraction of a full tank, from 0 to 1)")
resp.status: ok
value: 0.75
